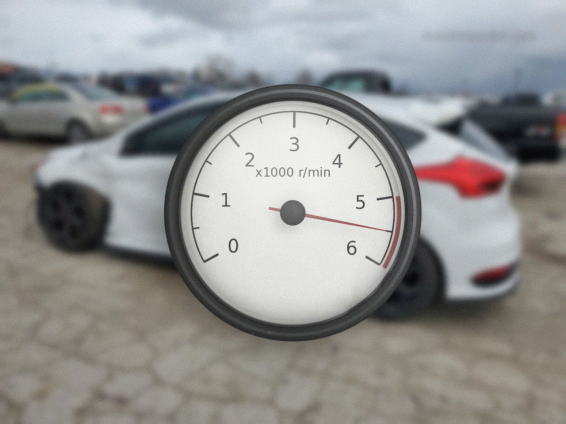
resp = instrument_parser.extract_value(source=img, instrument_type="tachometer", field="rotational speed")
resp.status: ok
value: 5500 rpm
